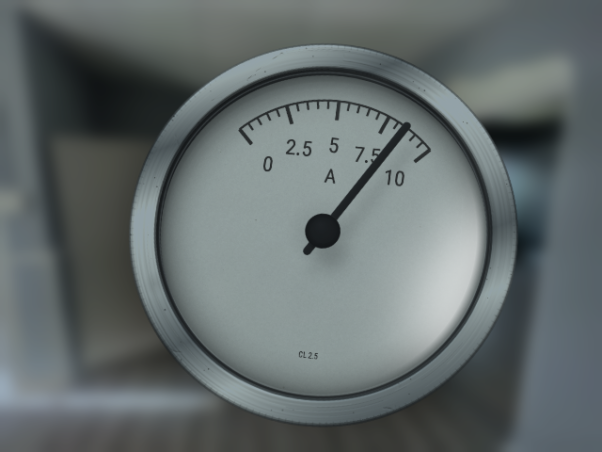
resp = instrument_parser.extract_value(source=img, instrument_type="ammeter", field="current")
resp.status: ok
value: 8.5 A
